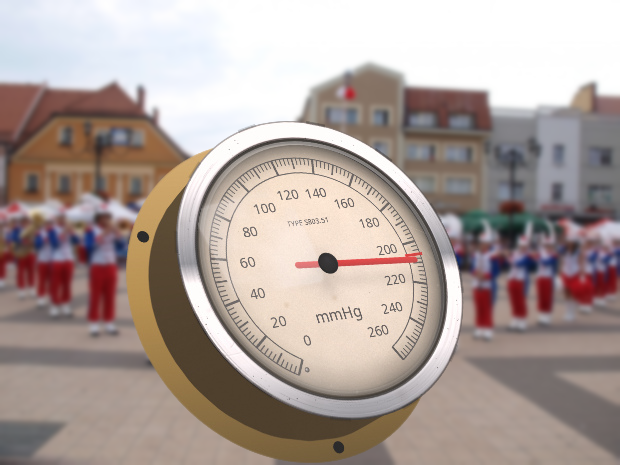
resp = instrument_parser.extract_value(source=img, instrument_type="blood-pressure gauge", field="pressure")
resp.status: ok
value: 210 mmHg
